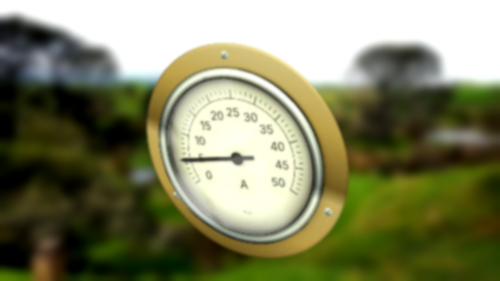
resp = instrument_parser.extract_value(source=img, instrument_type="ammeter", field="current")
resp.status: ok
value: 5 A
